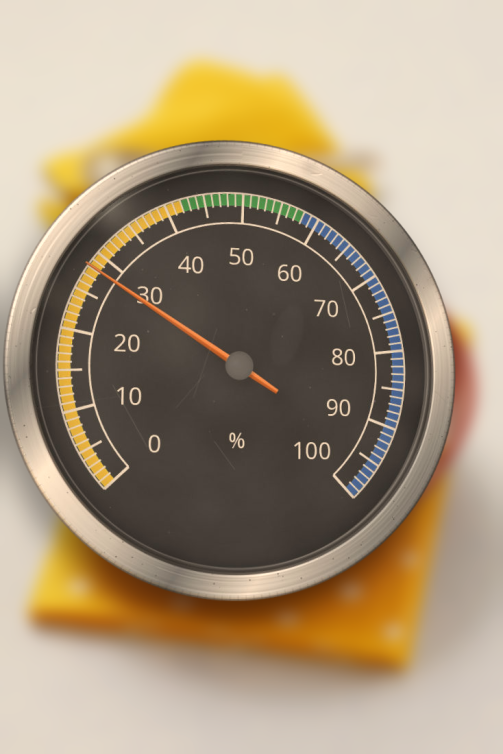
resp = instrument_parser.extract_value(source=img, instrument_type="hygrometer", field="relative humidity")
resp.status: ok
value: 28 %
